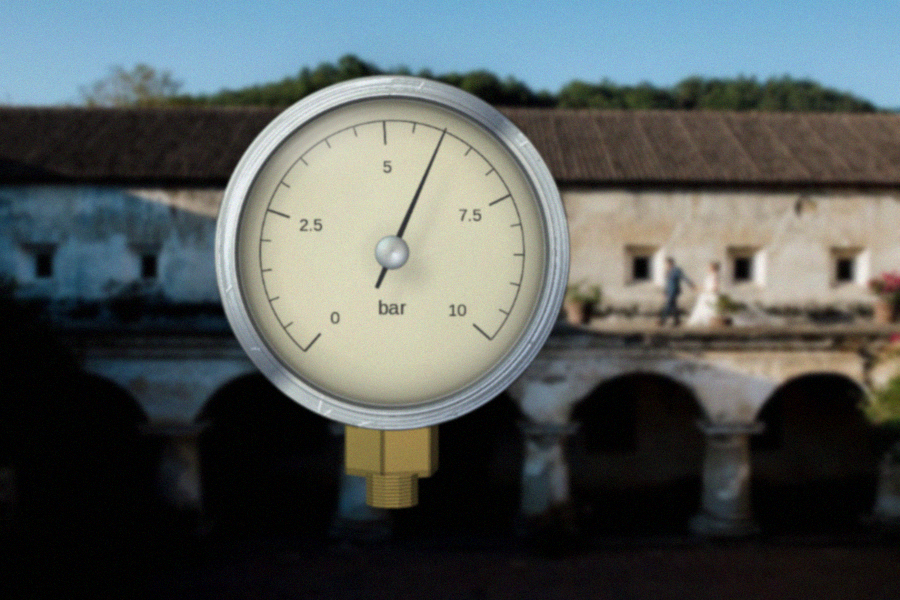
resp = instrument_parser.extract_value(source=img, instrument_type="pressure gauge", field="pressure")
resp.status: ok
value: 6 bar
